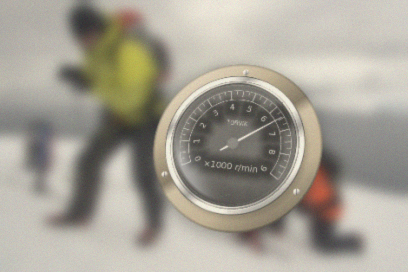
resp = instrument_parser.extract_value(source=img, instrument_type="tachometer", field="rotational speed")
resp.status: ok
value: 6500 rpm
